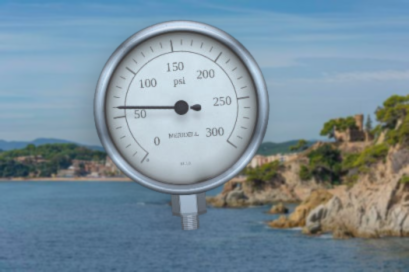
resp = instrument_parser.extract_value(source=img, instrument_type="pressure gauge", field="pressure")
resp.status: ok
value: 60 psi
